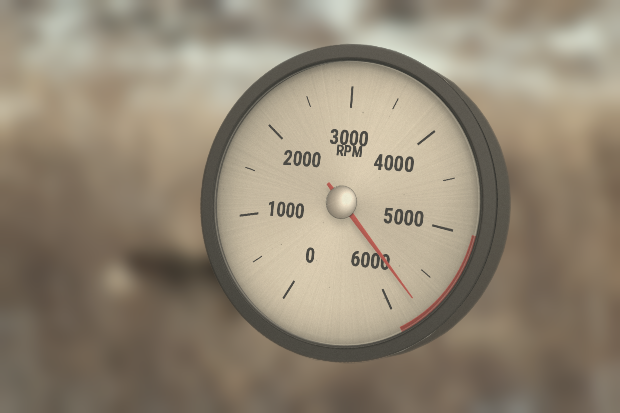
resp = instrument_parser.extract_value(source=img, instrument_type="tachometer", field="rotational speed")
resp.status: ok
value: 5750 rpm
